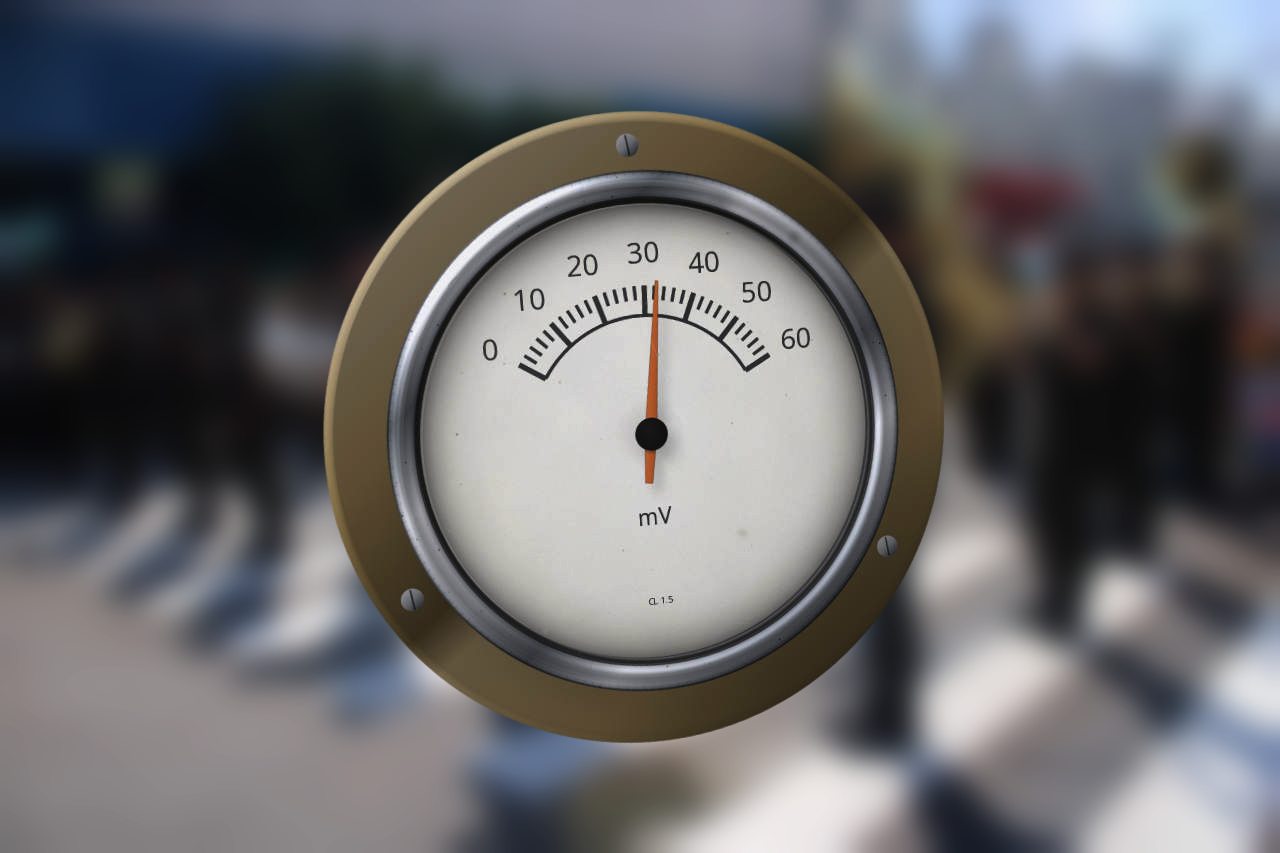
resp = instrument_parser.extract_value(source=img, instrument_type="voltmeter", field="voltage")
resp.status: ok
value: 32 mV
